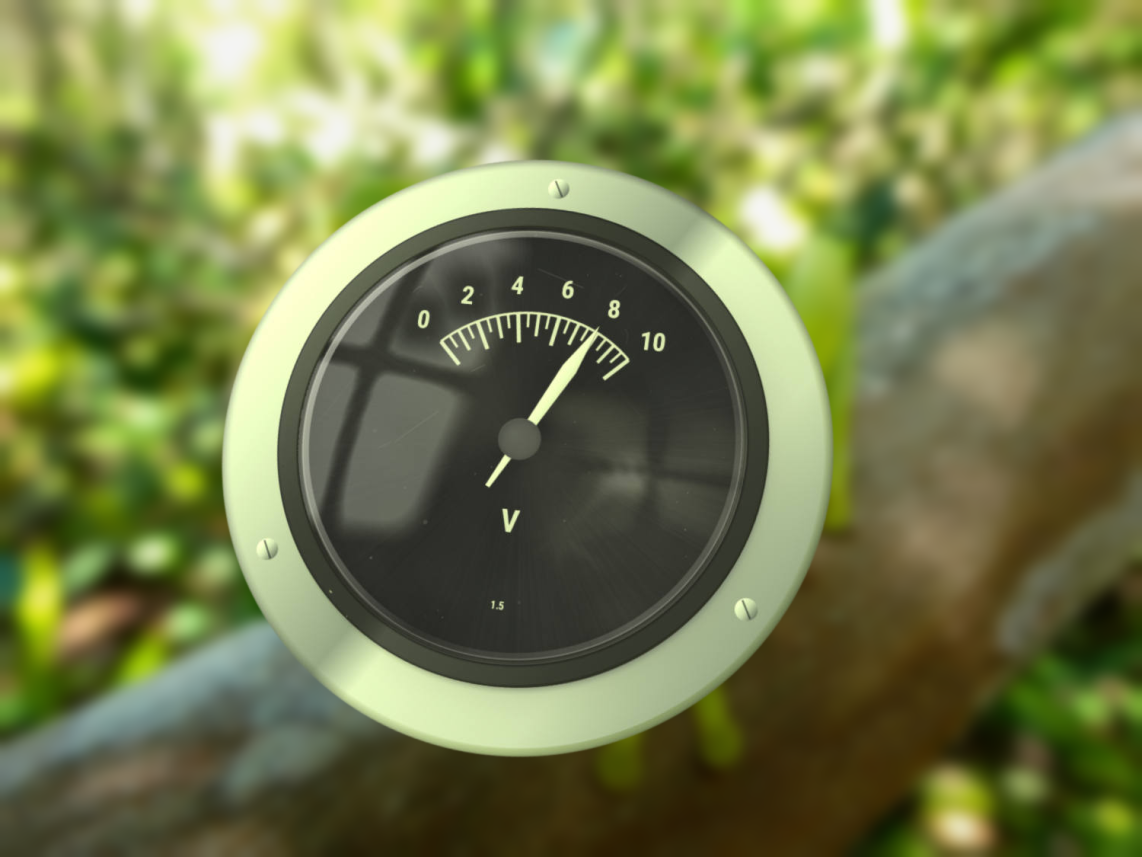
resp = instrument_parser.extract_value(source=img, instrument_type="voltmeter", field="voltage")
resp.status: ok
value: 8 V
